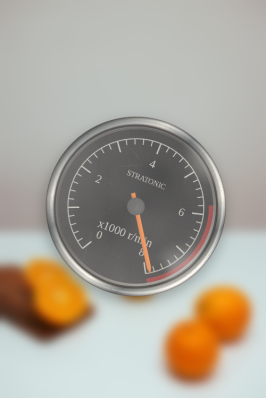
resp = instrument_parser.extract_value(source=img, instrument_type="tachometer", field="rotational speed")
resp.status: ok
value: 7900 rpm
